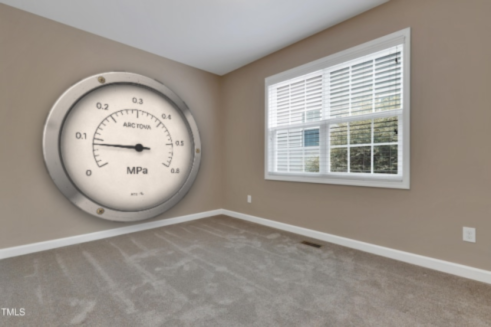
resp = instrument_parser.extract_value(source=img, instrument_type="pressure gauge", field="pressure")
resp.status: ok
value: 0.08 MPa
